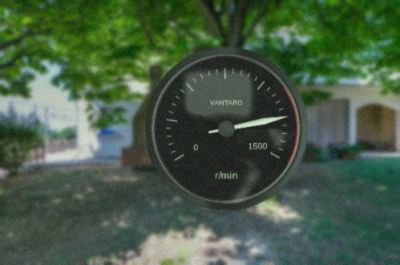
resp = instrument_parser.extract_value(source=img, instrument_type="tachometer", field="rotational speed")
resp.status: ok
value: 1250 rpm
